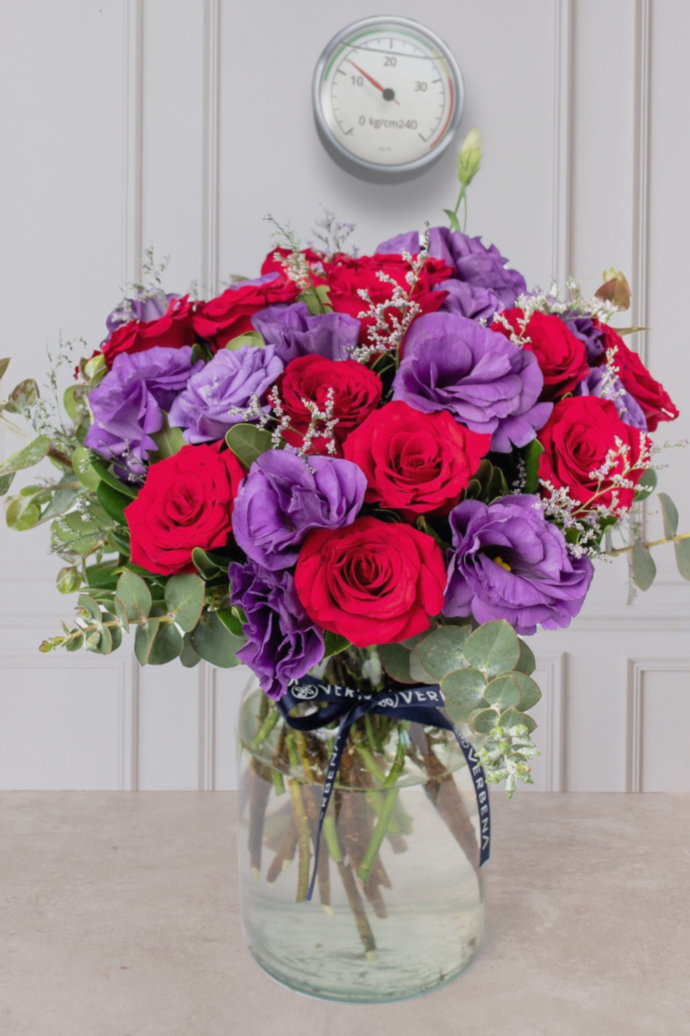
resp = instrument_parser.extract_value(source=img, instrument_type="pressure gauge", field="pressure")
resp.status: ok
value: 12 kg/cm²
